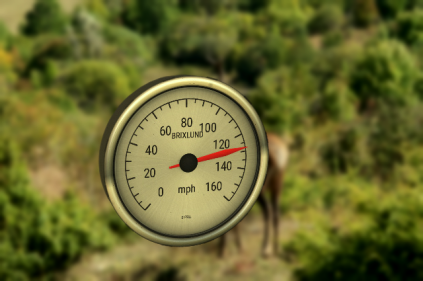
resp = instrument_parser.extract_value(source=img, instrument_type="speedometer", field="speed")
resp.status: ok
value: 127.5 mph
